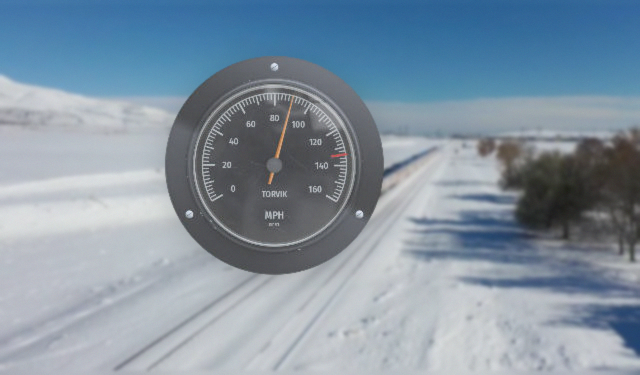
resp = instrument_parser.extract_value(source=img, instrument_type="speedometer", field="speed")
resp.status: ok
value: 90 mph
